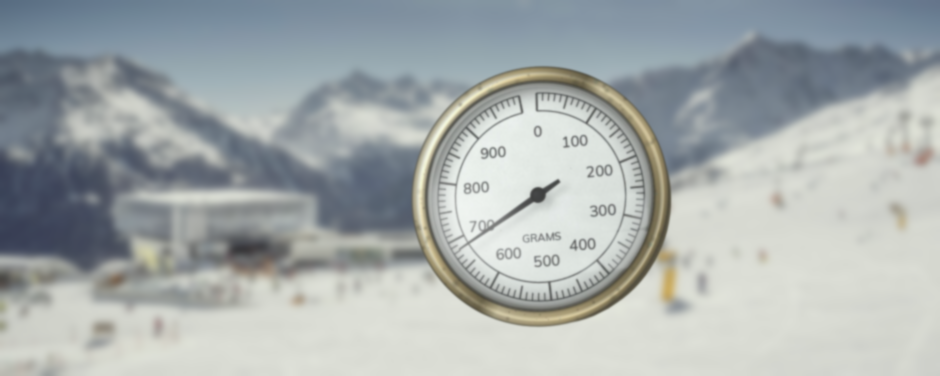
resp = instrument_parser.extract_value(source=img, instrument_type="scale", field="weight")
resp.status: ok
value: 680 g
